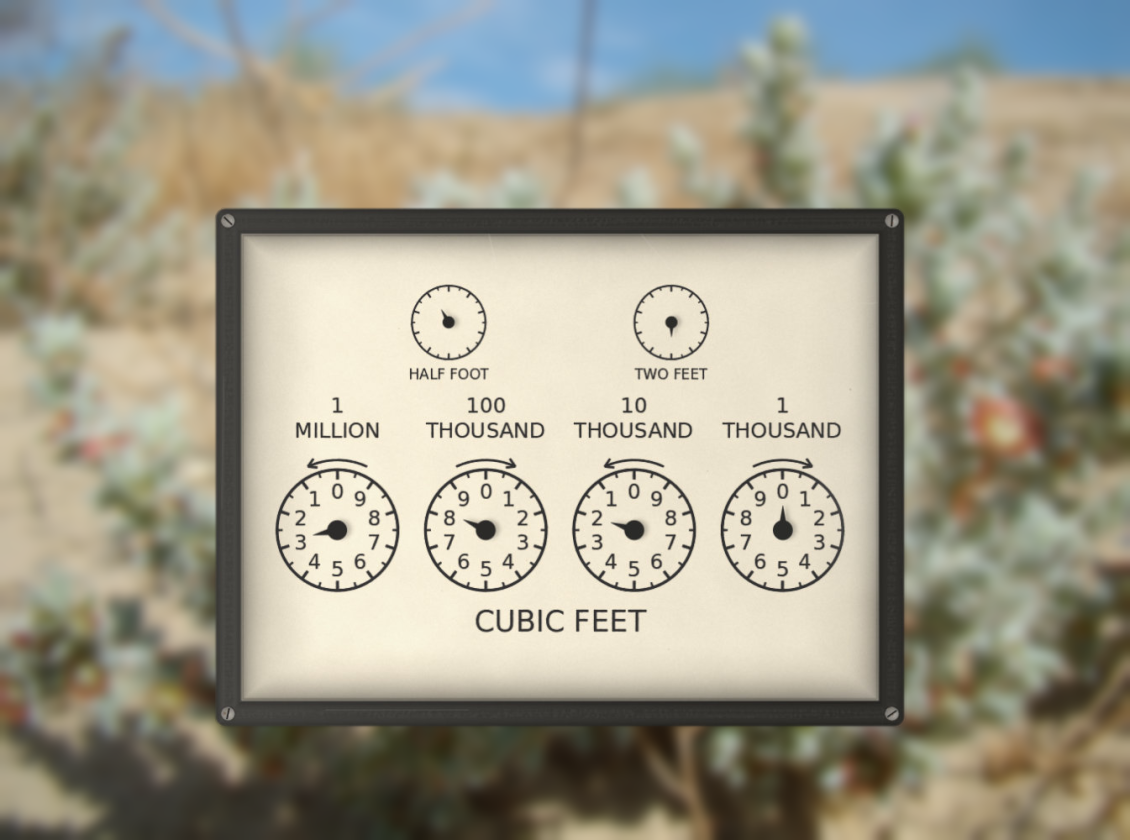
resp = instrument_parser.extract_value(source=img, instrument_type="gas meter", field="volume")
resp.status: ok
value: 282000 ft³
